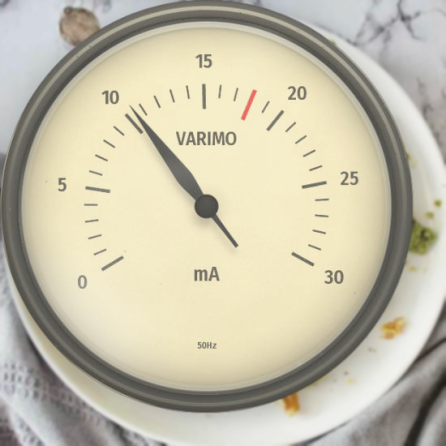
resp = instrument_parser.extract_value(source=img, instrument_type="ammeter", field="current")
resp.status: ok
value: 10.5 mA
